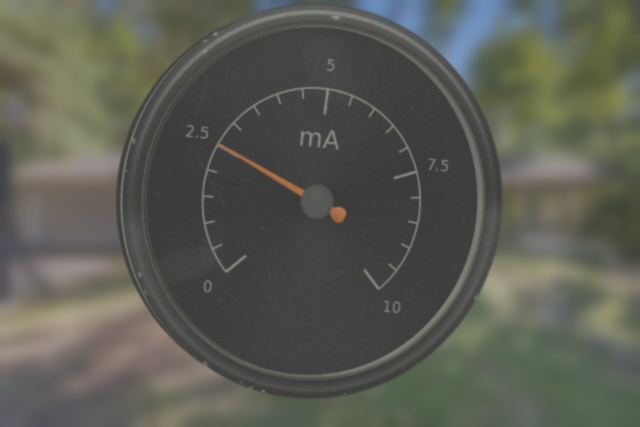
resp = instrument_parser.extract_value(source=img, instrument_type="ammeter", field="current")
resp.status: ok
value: 2.5 mA
